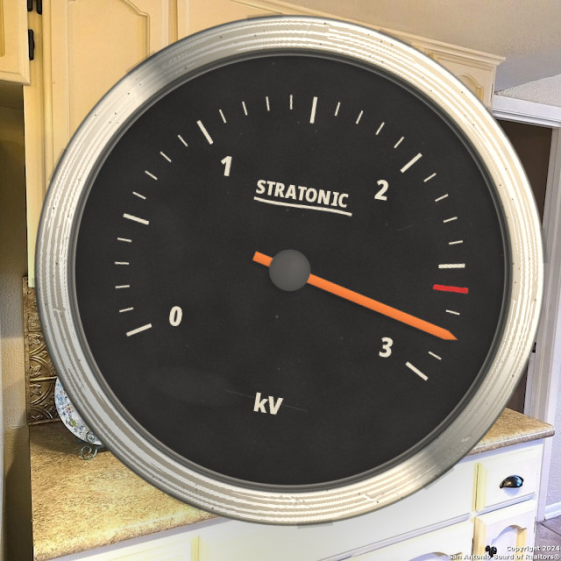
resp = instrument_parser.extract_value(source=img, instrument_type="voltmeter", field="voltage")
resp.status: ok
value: 2.8 kV
